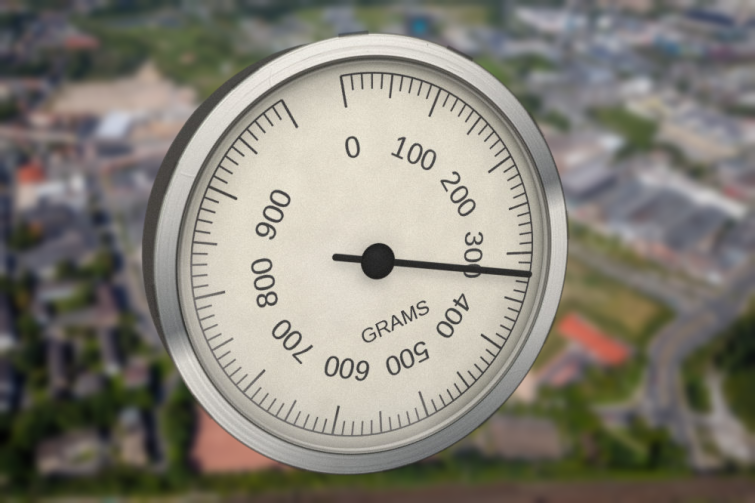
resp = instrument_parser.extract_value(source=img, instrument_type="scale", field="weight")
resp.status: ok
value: 320 g
